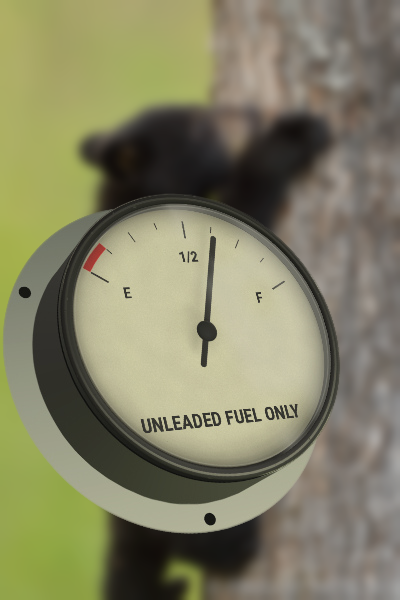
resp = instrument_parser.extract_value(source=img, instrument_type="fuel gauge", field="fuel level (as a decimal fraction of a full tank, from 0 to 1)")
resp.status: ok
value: 0.625
